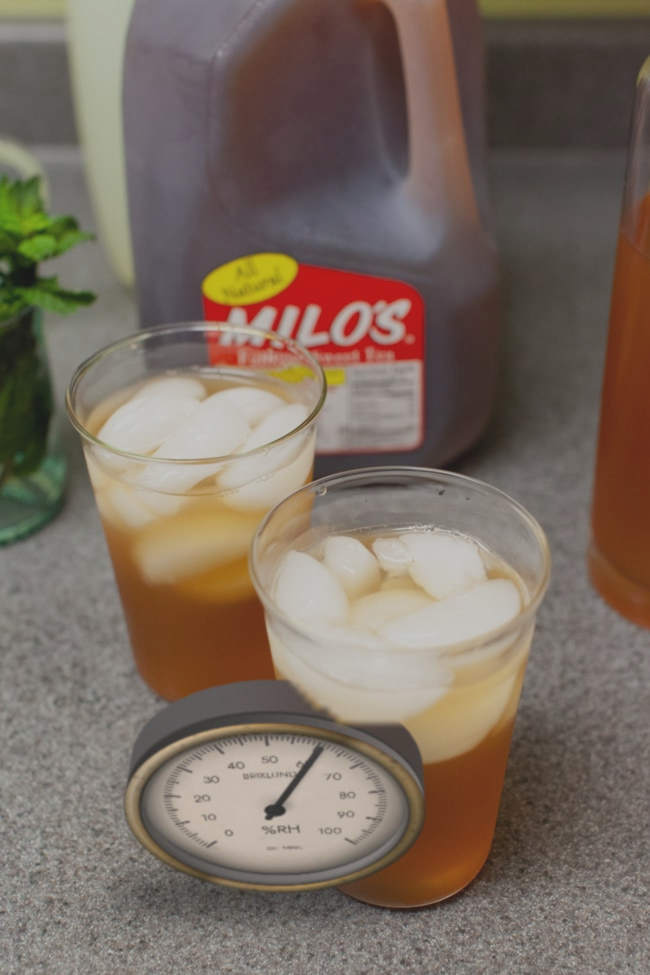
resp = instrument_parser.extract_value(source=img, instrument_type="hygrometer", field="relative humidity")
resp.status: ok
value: 60 %
